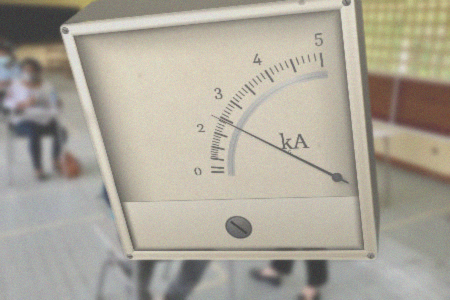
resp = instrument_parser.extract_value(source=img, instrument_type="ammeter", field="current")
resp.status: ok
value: 2.5 kA
